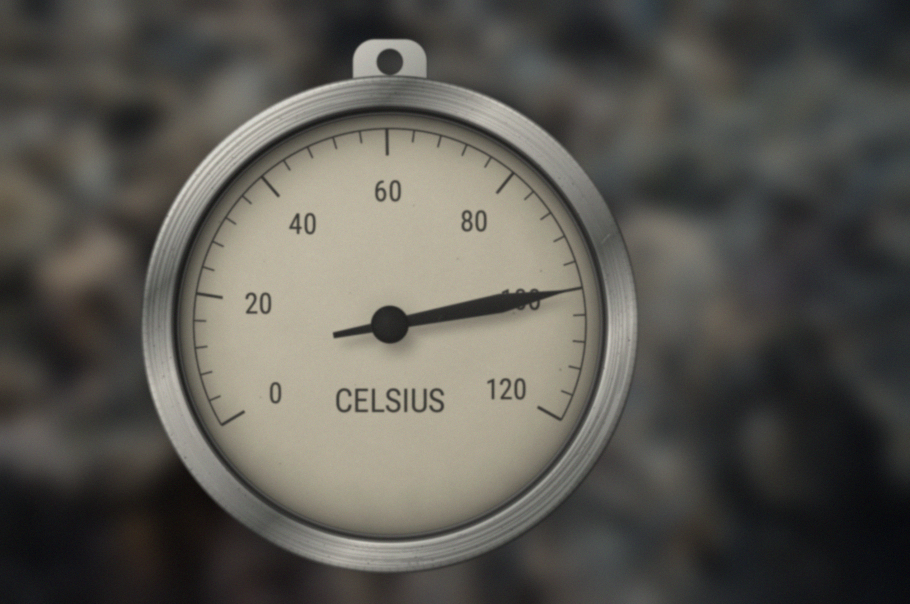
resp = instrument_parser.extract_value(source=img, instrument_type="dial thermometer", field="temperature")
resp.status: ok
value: 100 °C
